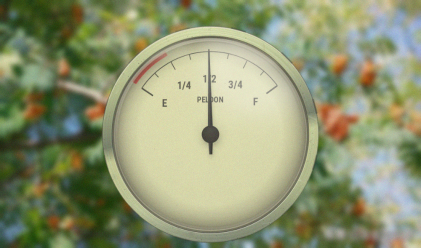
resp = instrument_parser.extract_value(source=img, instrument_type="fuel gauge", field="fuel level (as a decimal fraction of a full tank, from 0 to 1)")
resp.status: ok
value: 0.5
